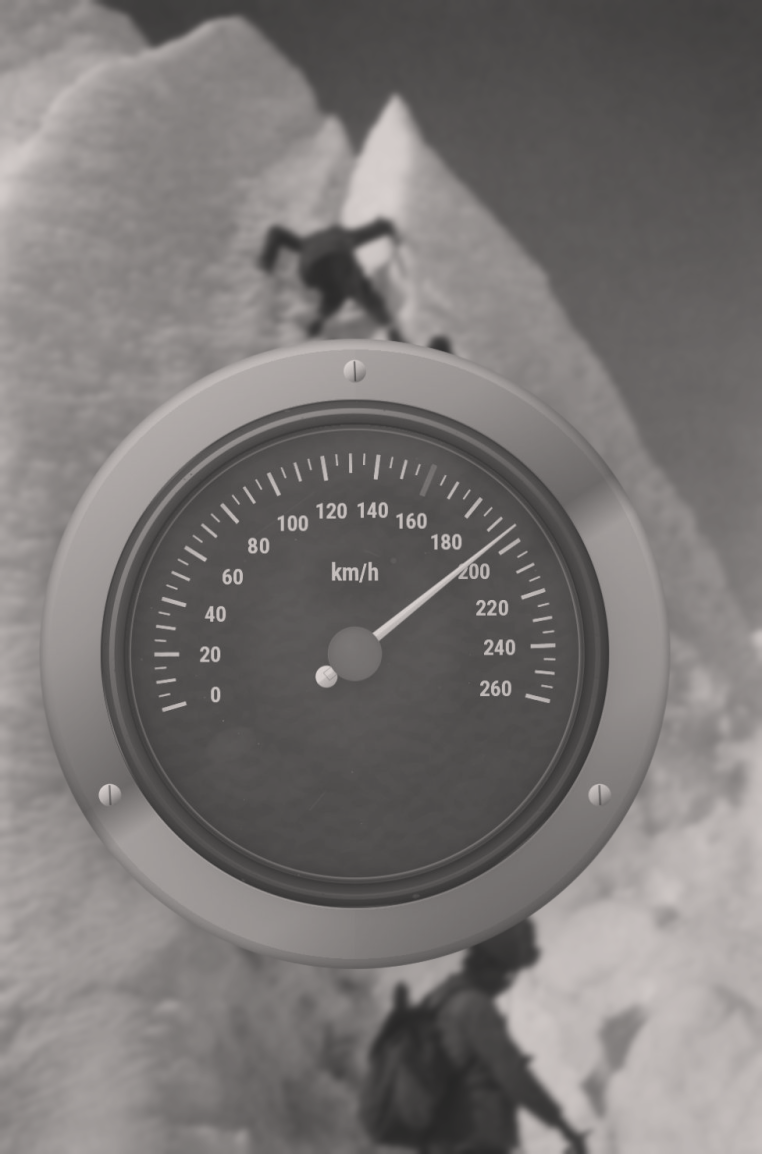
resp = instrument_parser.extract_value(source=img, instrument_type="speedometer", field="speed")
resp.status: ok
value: 195 km/h
